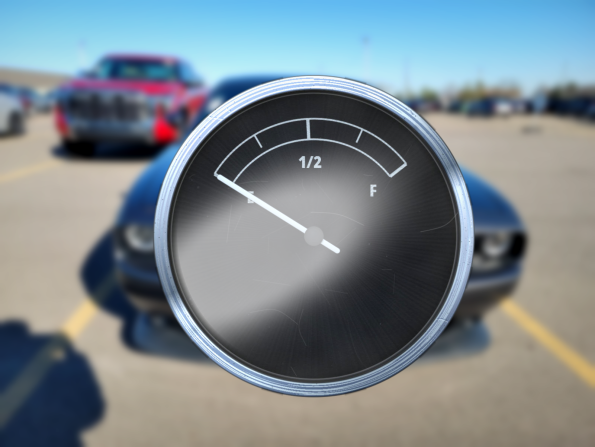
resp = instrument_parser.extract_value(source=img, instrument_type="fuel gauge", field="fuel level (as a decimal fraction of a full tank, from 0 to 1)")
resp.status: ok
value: 0
